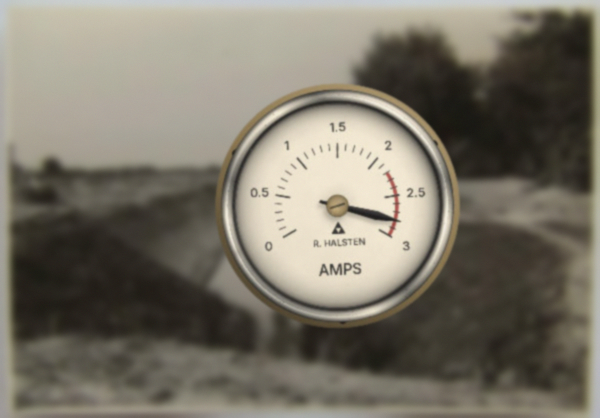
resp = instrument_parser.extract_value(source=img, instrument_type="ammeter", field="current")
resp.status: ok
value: 2.8 A
